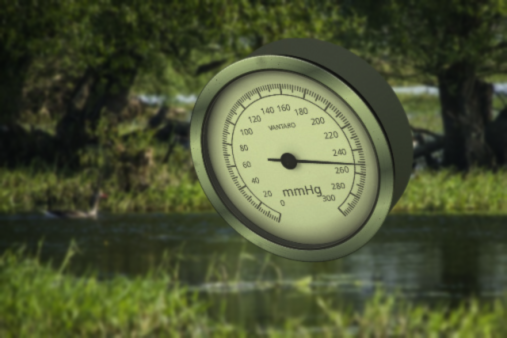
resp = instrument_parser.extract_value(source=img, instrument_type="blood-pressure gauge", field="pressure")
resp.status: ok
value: 250 mmHg
